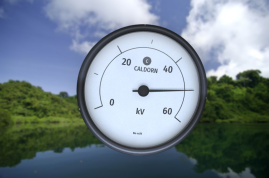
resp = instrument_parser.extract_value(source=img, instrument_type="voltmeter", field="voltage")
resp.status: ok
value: 50 kV
